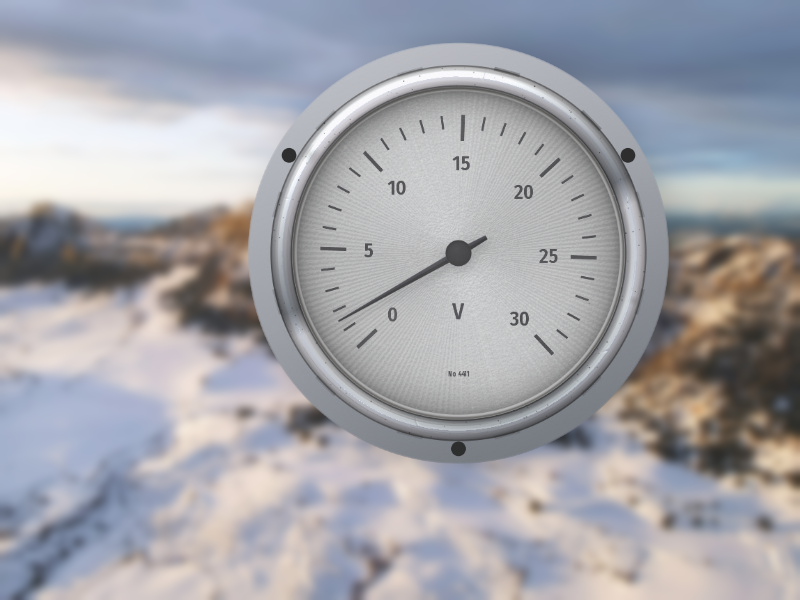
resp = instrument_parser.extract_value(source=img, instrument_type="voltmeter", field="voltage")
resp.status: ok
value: 1.5 V
